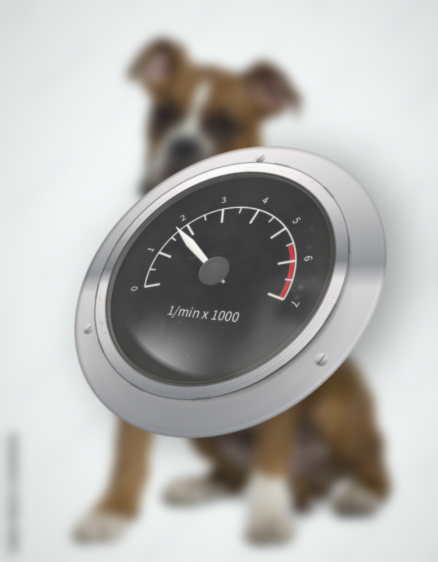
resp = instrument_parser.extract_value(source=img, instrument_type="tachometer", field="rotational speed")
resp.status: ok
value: 1750 rpm
